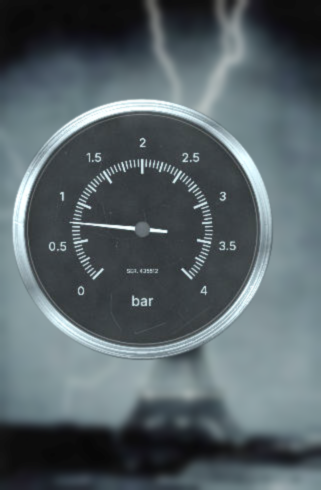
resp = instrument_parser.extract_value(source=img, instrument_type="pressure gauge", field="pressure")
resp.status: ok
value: 0.75 bar
